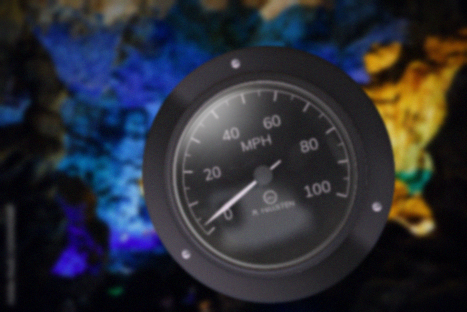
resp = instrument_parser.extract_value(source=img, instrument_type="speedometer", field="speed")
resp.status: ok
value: 2.5 mph
